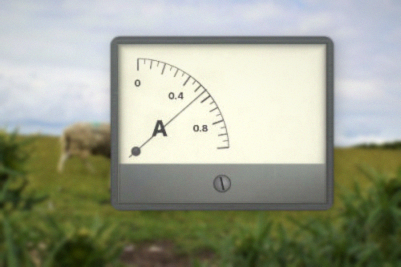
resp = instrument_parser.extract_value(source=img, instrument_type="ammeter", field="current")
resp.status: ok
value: 0.55 A
